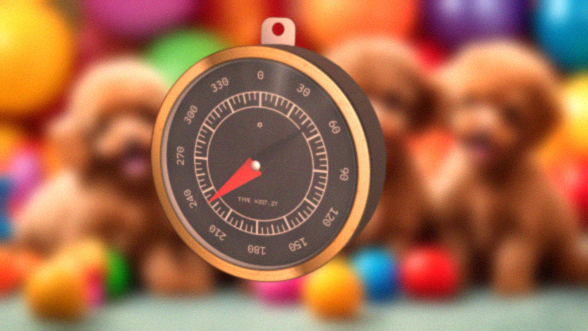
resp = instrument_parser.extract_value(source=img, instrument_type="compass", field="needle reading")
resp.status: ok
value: 230 °
